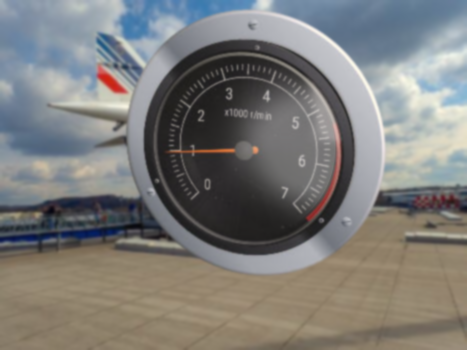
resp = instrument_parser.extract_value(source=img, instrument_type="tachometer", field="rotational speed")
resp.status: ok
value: 1000 rpm
